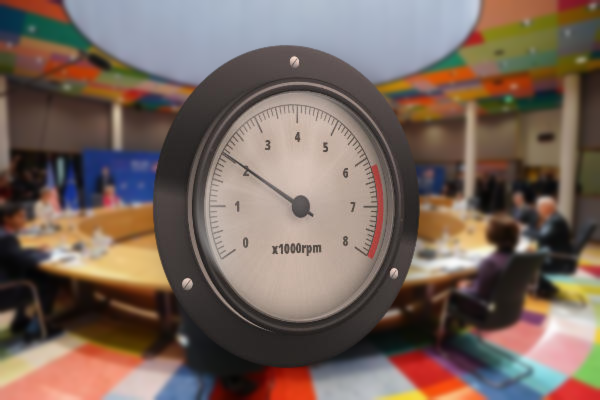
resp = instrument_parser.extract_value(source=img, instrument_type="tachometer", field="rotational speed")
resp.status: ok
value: 2000 rpm
